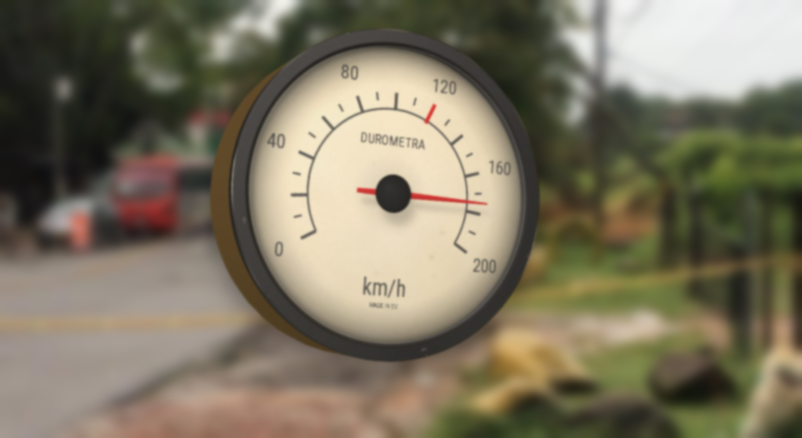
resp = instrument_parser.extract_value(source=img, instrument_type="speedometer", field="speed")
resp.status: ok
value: 175 km/h
